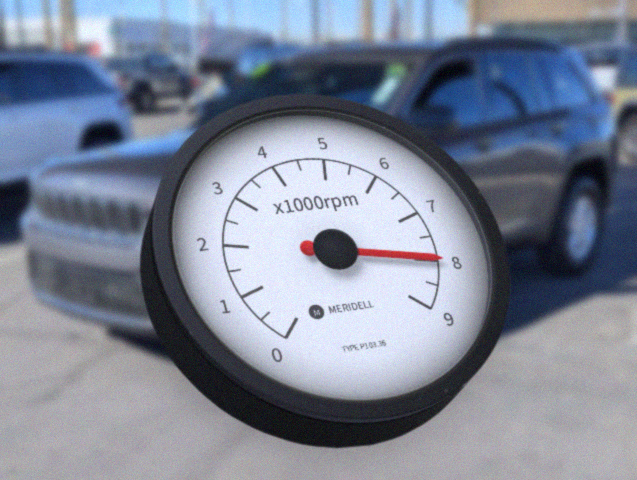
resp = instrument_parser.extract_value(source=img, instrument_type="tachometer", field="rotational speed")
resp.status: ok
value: 8000 rpm
